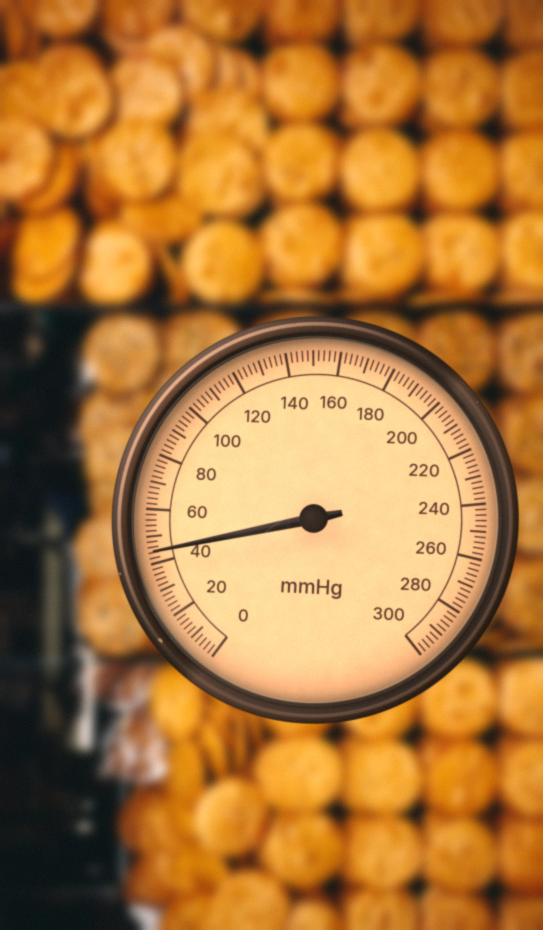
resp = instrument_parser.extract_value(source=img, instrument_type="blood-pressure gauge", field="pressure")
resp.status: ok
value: 44 mmHg
